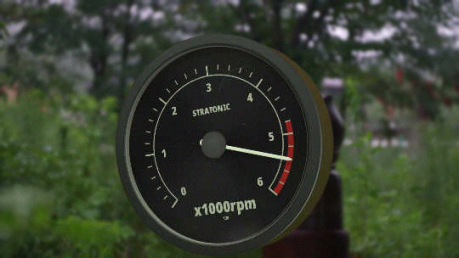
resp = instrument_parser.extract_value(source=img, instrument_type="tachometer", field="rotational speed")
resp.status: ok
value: 5400 rpm
